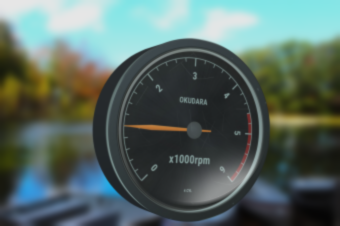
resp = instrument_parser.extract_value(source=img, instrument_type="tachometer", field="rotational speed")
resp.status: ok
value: 1000 rpm
